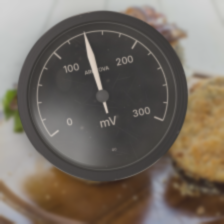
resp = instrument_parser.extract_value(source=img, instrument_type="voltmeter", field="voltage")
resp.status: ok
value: 140 mV
